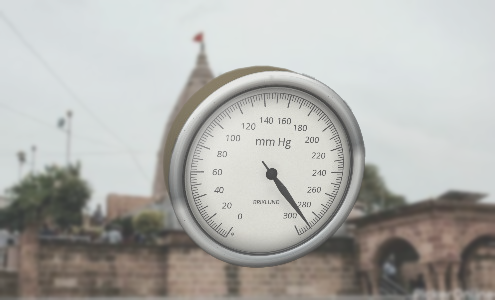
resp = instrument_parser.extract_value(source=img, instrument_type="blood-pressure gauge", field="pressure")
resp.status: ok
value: 290 mmHg
